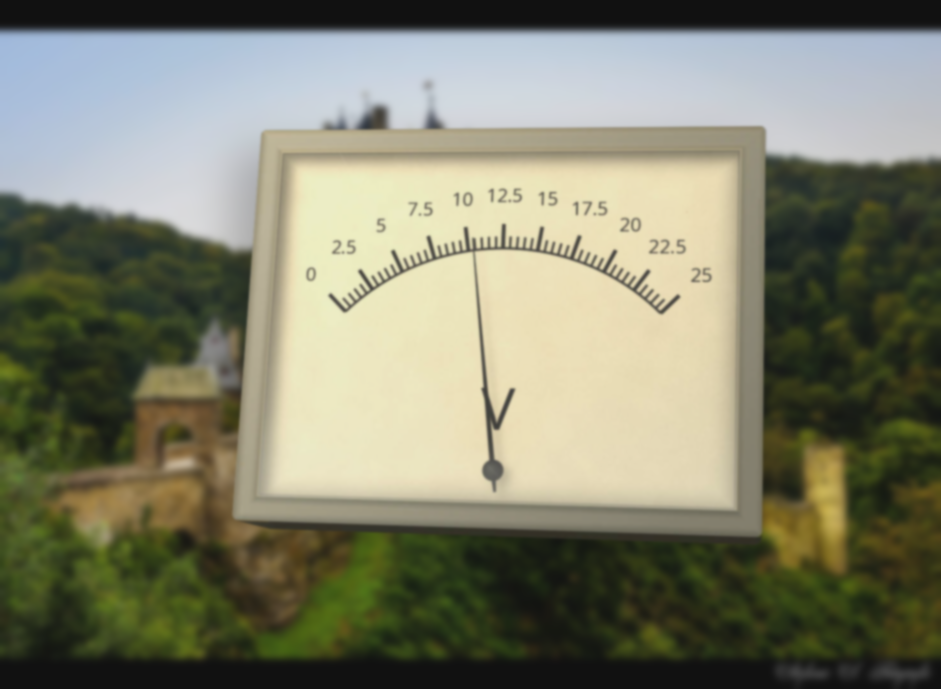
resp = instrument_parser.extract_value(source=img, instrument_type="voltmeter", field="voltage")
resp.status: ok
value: 10.5 V
